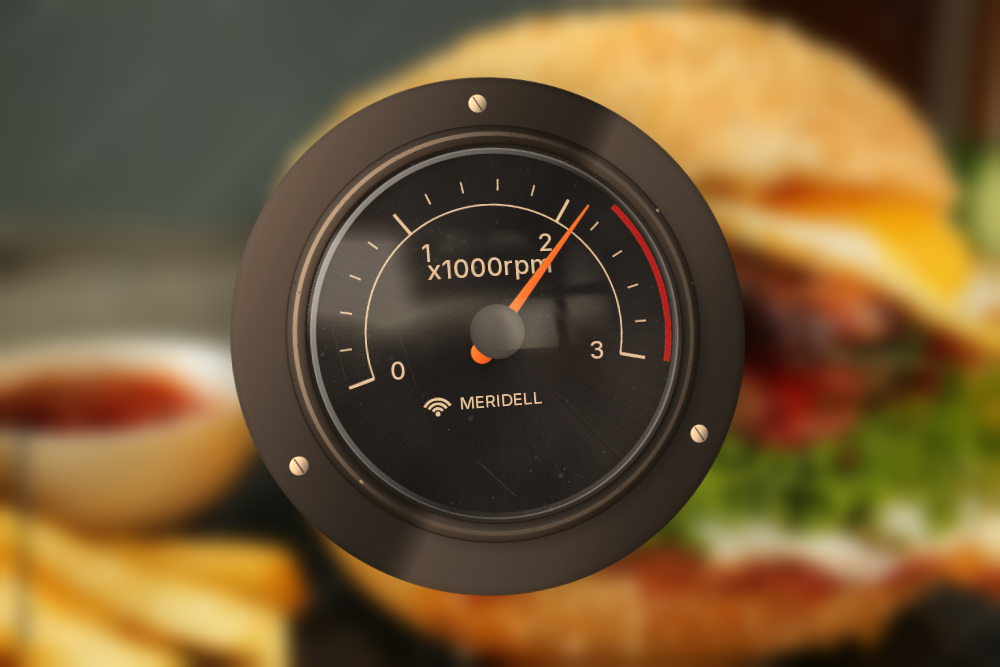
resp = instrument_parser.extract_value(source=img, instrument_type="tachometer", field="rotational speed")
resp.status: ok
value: 2100 rpm
